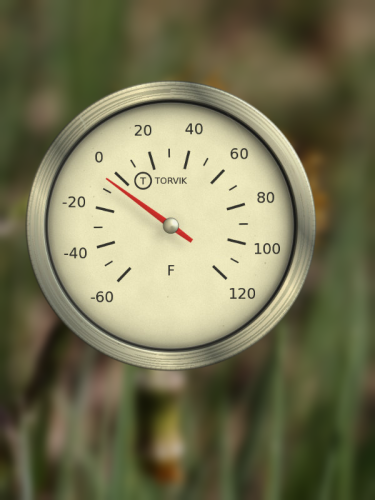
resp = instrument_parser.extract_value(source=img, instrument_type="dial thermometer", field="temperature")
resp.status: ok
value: -5 °F
